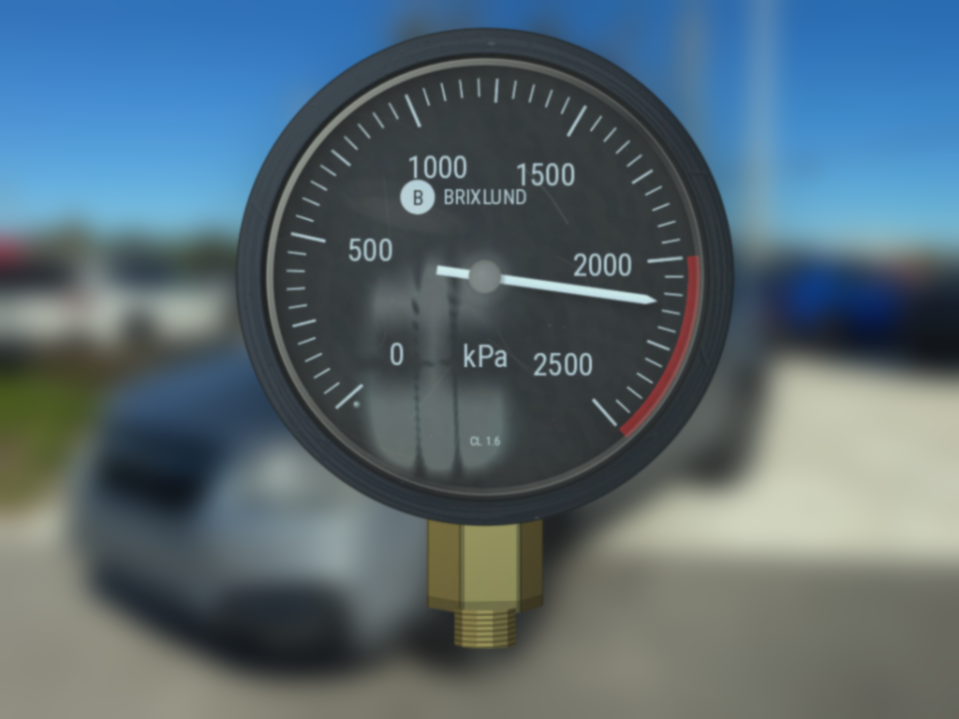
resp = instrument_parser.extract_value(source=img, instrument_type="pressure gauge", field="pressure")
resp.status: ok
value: 2125 kPa
